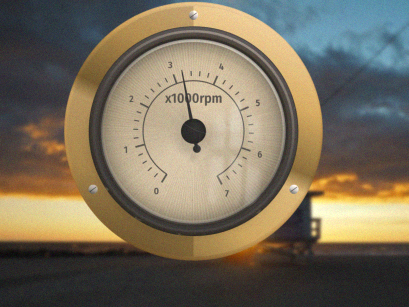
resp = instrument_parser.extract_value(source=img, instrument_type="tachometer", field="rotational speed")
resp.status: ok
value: 3200 rpm
